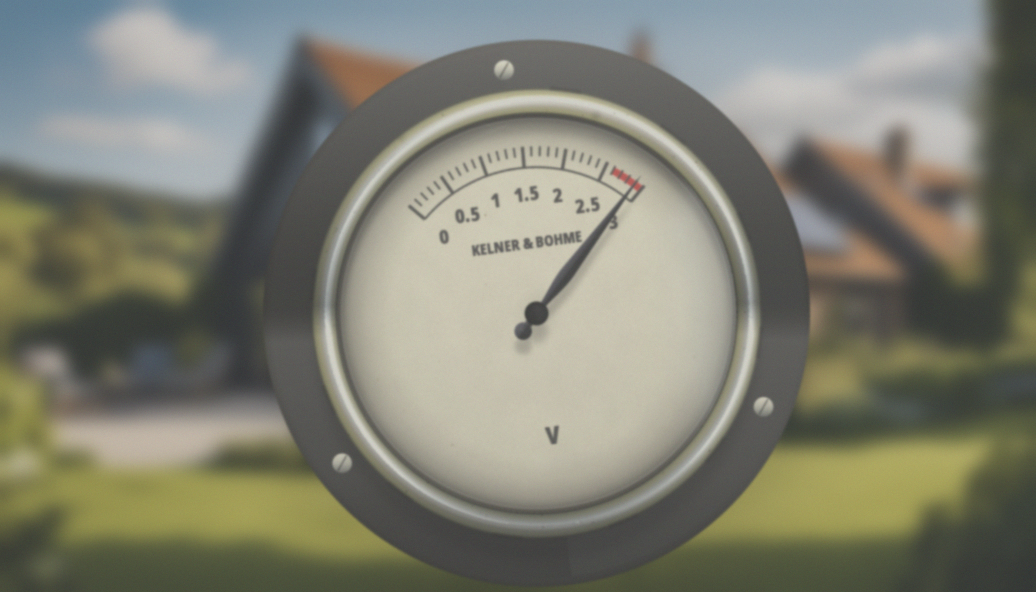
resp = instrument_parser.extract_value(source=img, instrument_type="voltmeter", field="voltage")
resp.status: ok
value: 2.9 V
